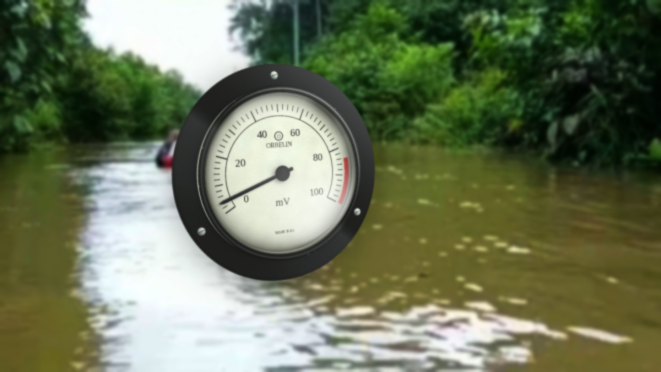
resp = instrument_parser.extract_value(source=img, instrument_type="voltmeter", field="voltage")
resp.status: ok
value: 4 mV
